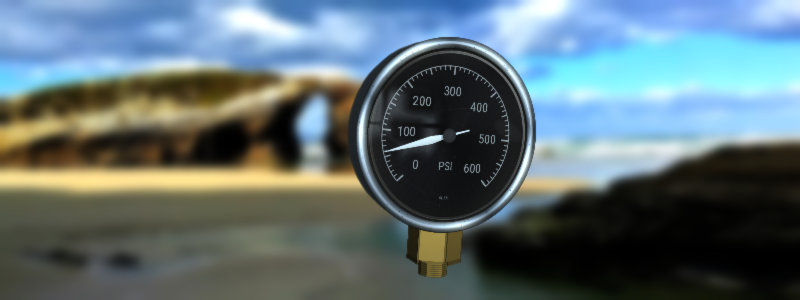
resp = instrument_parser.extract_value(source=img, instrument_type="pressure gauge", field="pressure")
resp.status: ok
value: 60 psi
